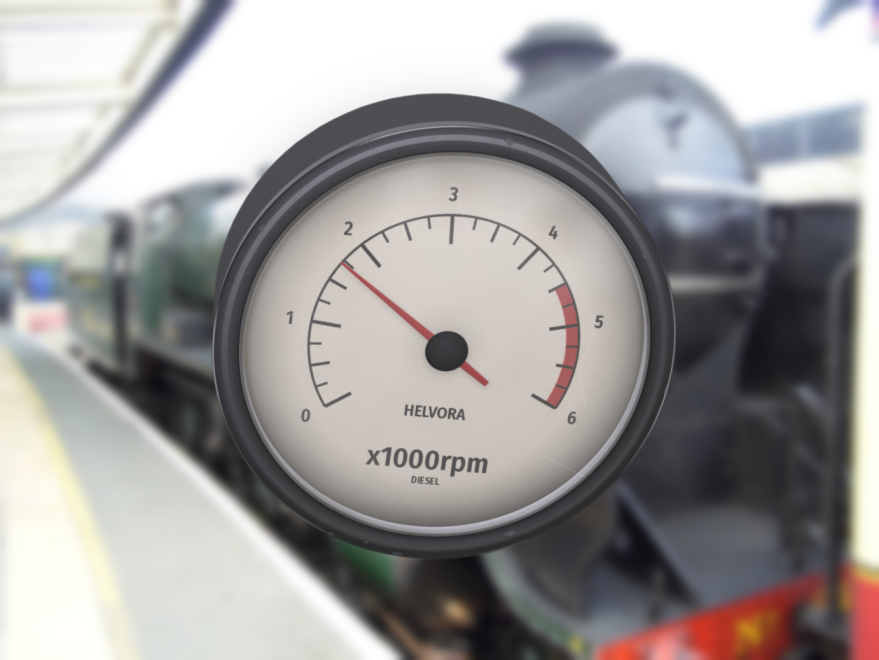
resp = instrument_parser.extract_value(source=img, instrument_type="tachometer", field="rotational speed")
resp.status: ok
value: 1750 rpm
